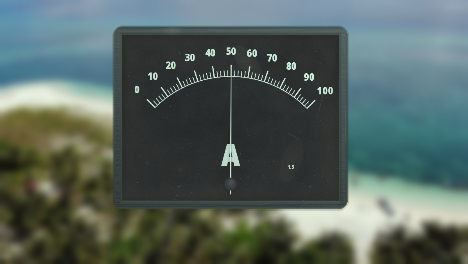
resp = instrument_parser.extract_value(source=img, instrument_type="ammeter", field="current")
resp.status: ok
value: 50 A
